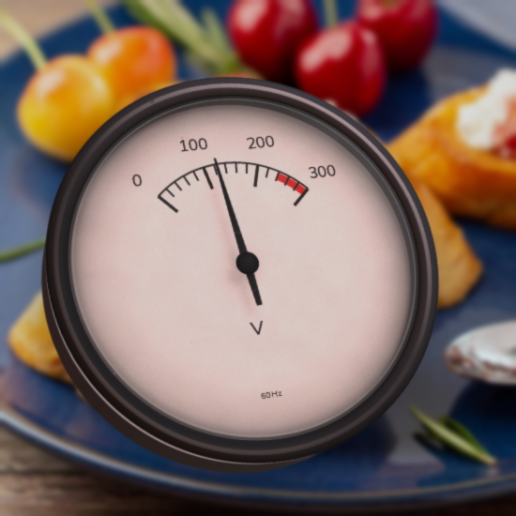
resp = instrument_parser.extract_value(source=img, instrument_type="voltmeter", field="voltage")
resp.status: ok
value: 120 V
